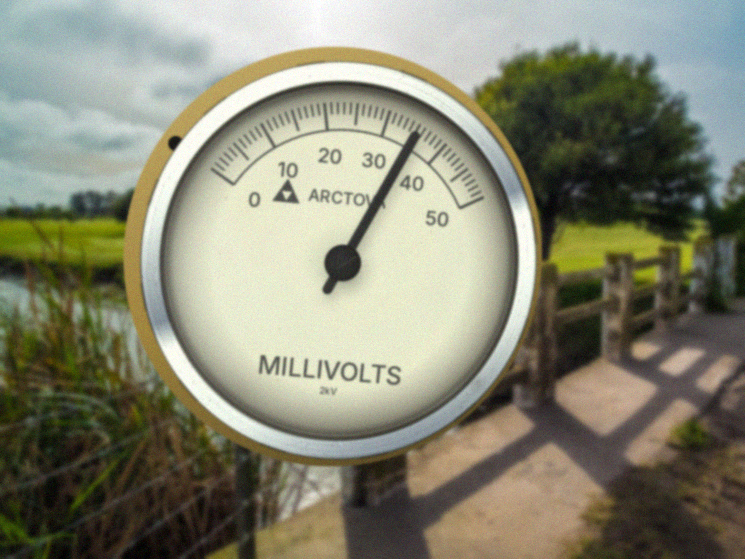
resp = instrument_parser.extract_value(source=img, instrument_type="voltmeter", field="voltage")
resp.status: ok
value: 35 mV
